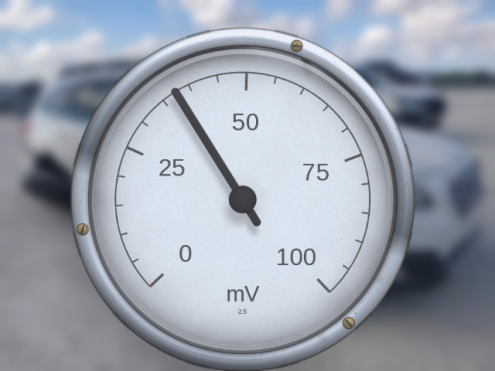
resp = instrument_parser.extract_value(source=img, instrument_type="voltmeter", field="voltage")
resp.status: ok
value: 37.5 mV
